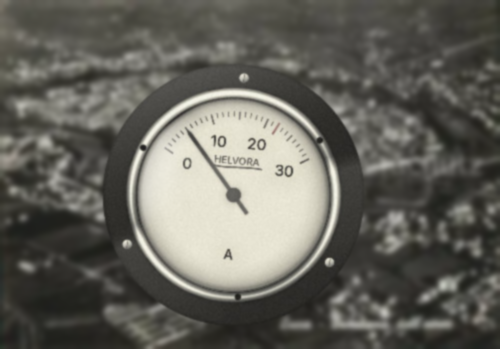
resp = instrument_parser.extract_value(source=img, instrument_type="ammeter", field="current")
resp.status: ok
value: 5 A
